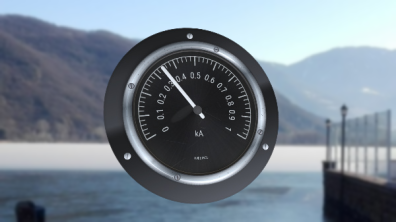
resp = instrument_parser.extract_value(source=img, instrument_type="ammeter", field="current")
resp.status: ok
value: 0.34 kA
